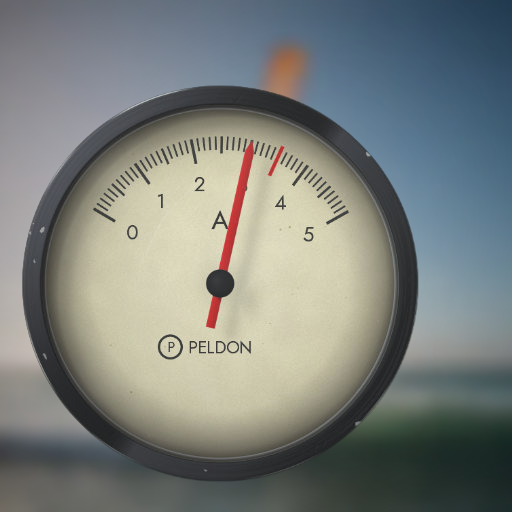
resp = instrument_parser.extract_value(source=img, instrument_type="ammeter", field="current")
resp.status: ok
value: 3 A
